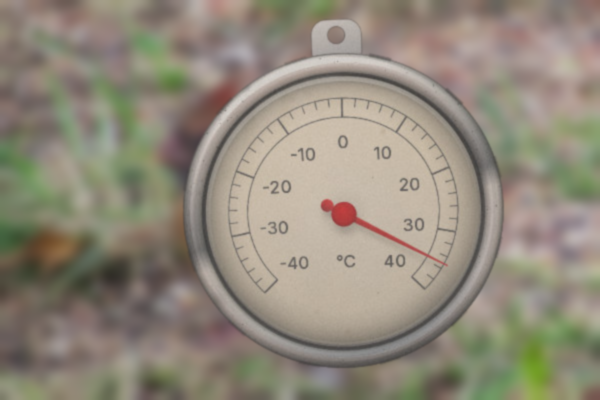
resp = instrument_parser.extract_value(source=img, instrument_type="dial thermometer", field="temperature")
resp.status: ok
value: 35 °C
